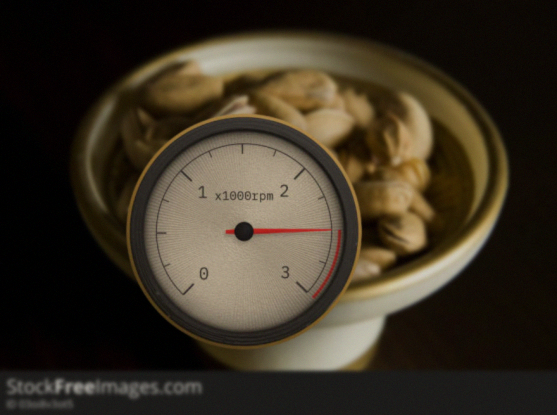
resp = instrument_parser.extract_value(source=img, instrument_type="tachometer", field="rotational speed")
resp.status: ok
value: 2500 rpm
